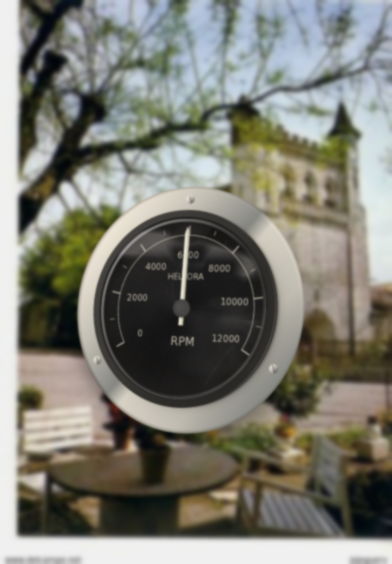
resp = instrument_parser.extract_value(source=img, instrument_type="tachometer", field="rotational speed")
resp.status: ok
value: 6000 rpm
